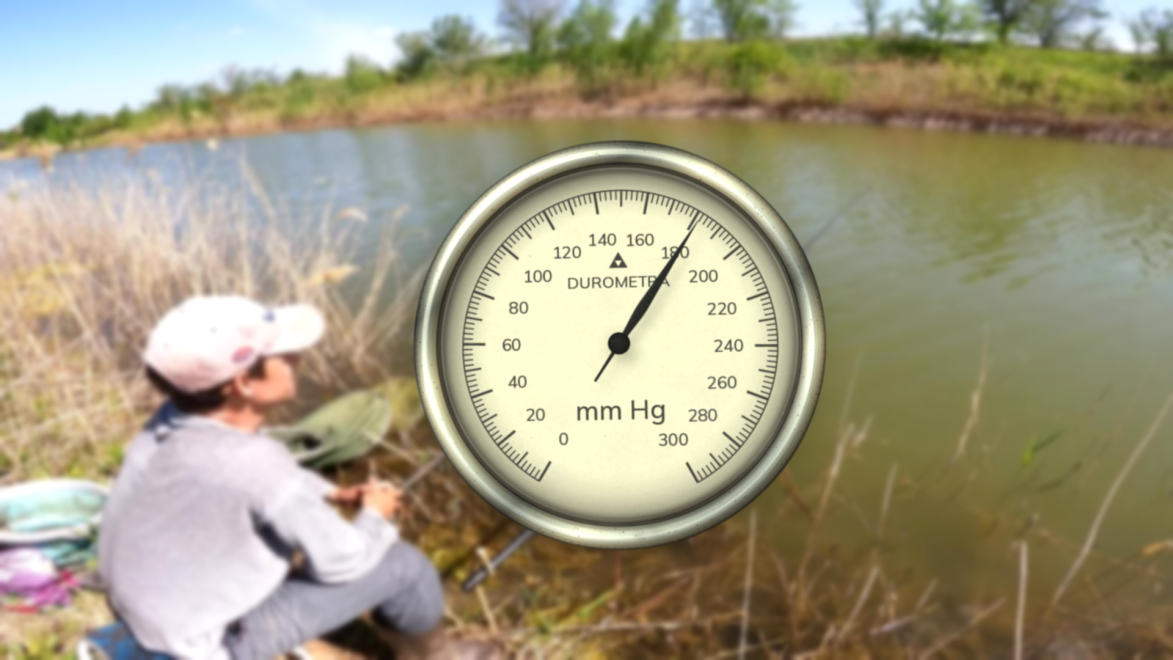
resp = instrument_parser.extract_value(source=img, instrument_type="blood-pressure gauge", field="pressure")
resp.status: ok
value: 182 mmHg
